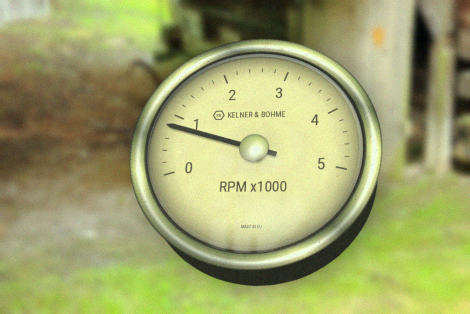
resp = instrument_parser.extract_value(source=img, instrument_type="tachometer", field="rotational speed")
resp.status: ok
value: 800 rpm
